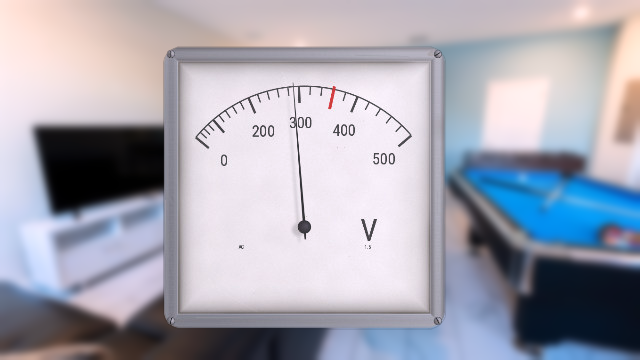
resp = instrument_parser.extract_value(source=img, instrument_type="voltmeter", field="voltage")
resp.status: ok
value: 290 V
